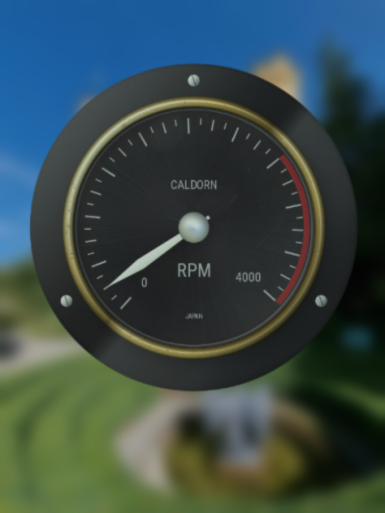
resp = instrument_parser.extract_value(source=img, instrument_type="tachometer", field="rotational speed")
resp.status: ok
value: 200 rpm
